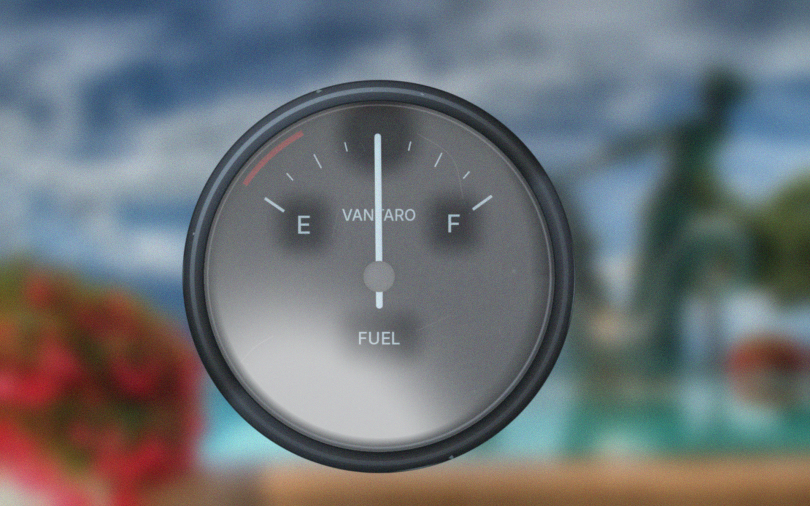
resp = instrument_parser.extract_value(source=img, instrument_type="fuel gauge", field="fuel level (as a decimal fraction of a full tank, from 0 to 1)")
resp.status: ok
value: 0.5
